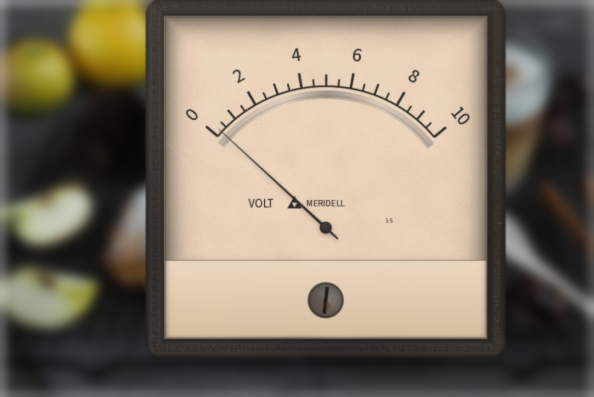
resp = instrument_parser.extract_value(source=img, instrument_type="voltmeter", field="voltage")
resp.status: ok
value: 0.25 V
